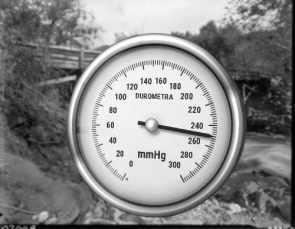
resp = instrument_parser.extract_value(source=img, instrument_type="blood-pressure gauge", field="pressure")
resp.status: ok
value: 250 mmHg
